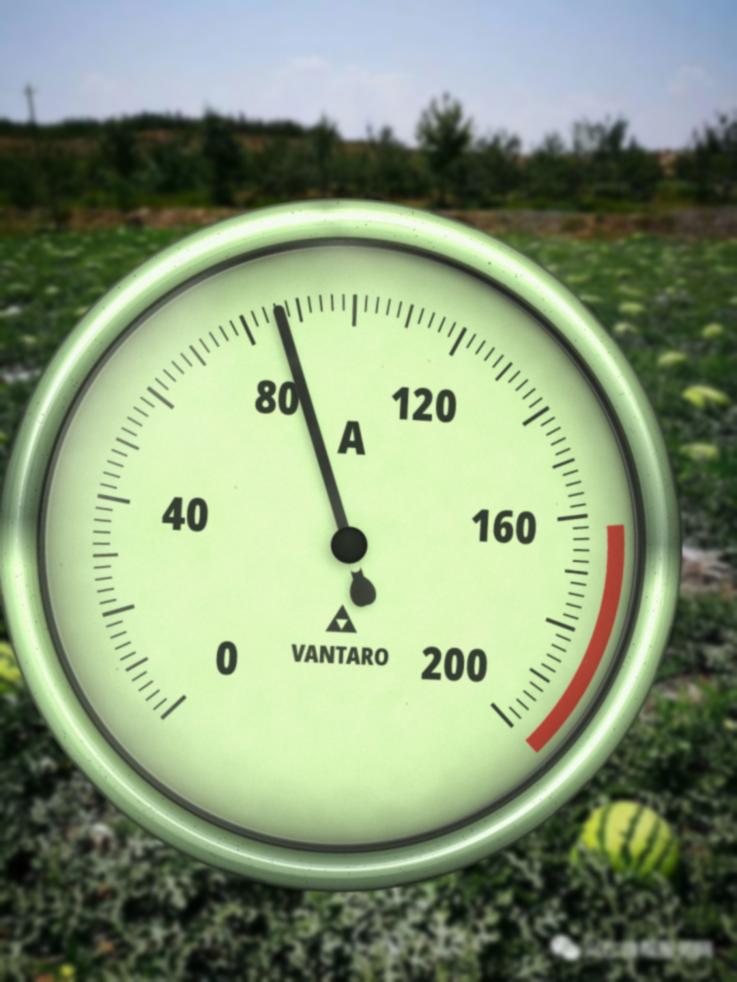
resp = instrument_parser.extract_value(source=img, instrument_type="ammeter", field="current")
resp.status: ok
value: 86 A
